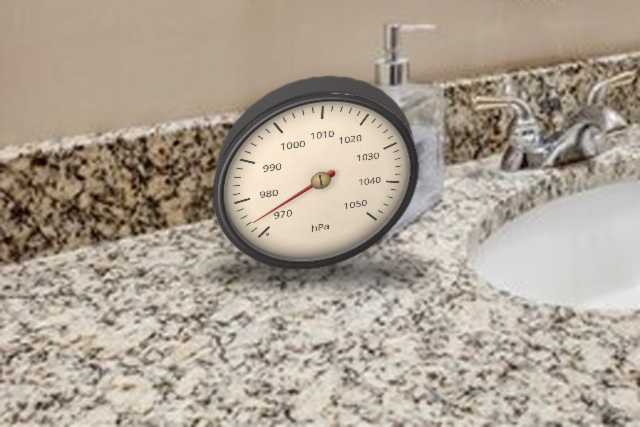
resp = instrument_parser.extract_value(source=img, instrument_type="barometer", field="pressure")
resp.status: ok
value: 974 hPa
